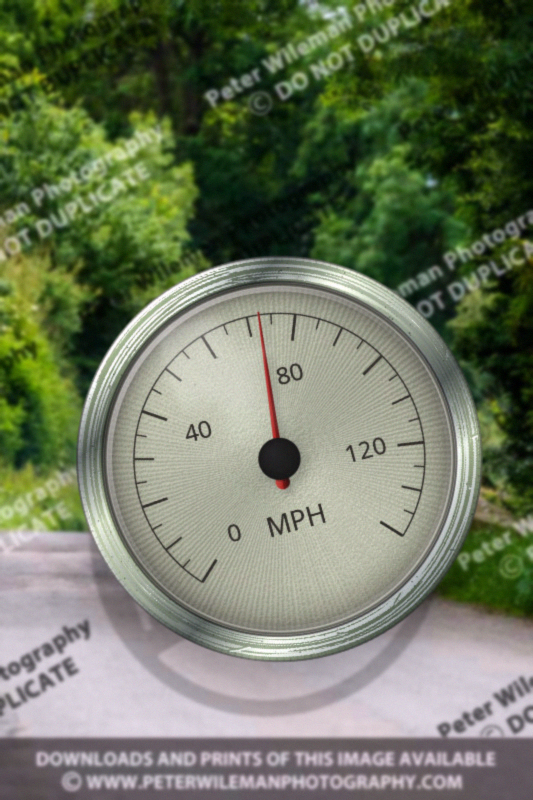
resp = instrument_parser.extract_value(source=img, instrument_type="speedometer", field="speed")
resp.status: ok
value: 72.5 mph
